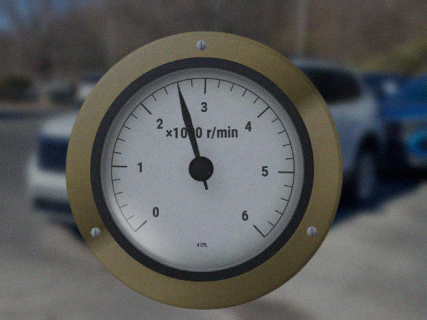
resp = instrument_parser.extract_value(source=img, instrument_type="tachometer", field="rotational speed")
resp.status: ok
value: 2600 rpm
